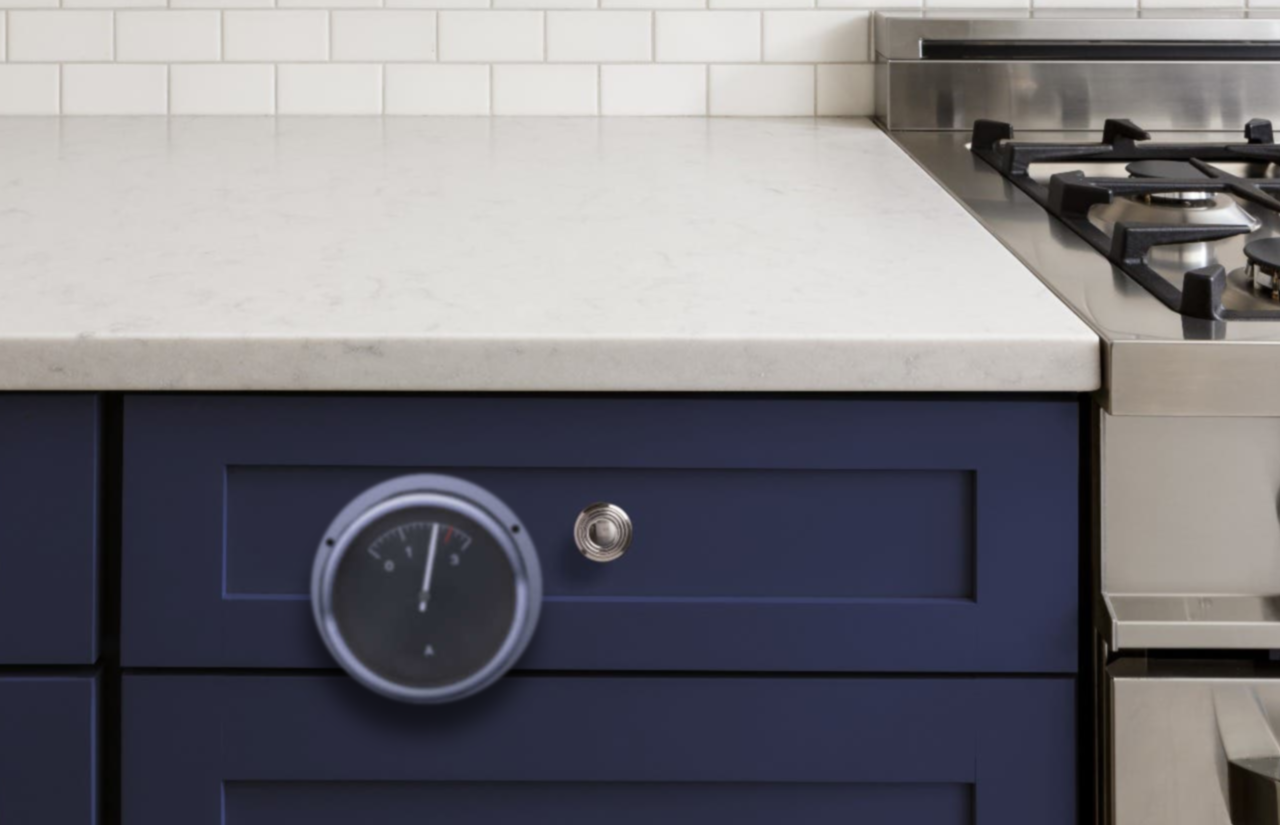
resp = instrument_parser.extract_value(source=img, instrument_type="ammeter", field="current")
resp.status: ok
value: 2 A
